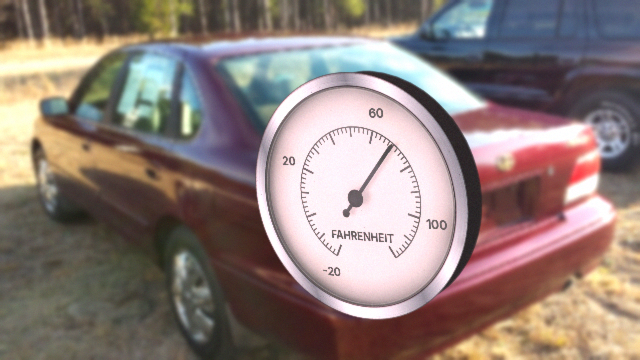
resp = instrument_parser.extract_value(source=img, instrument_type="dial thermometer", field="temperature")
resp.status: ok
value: 70 °F
